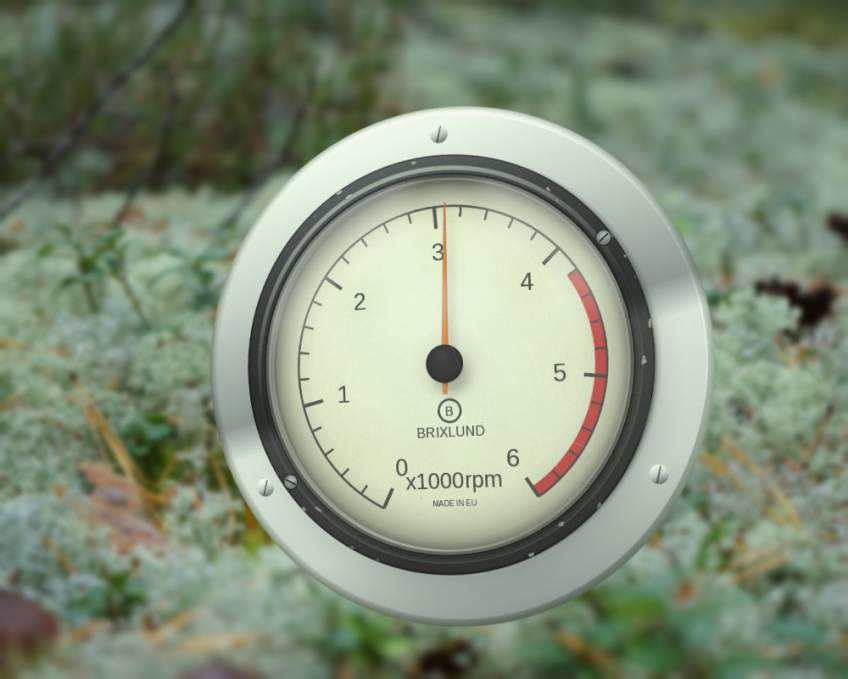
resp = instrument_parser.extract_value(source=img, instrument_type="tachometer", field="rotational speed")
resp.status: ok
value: 3100 rpm
